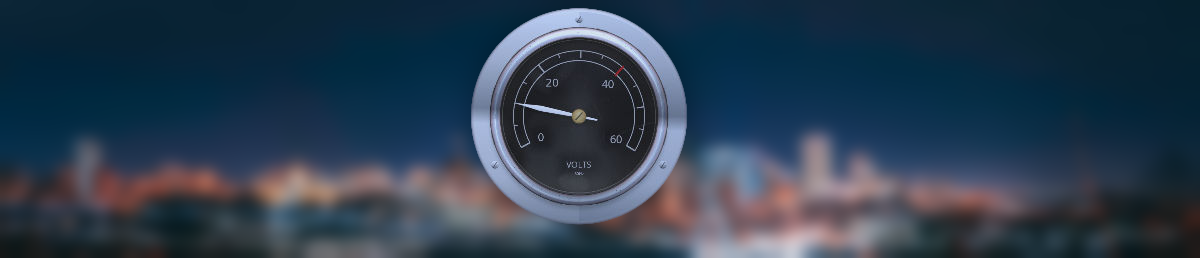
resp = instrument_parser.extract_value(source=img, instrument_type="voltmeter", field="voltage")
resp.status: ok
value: 10 V
